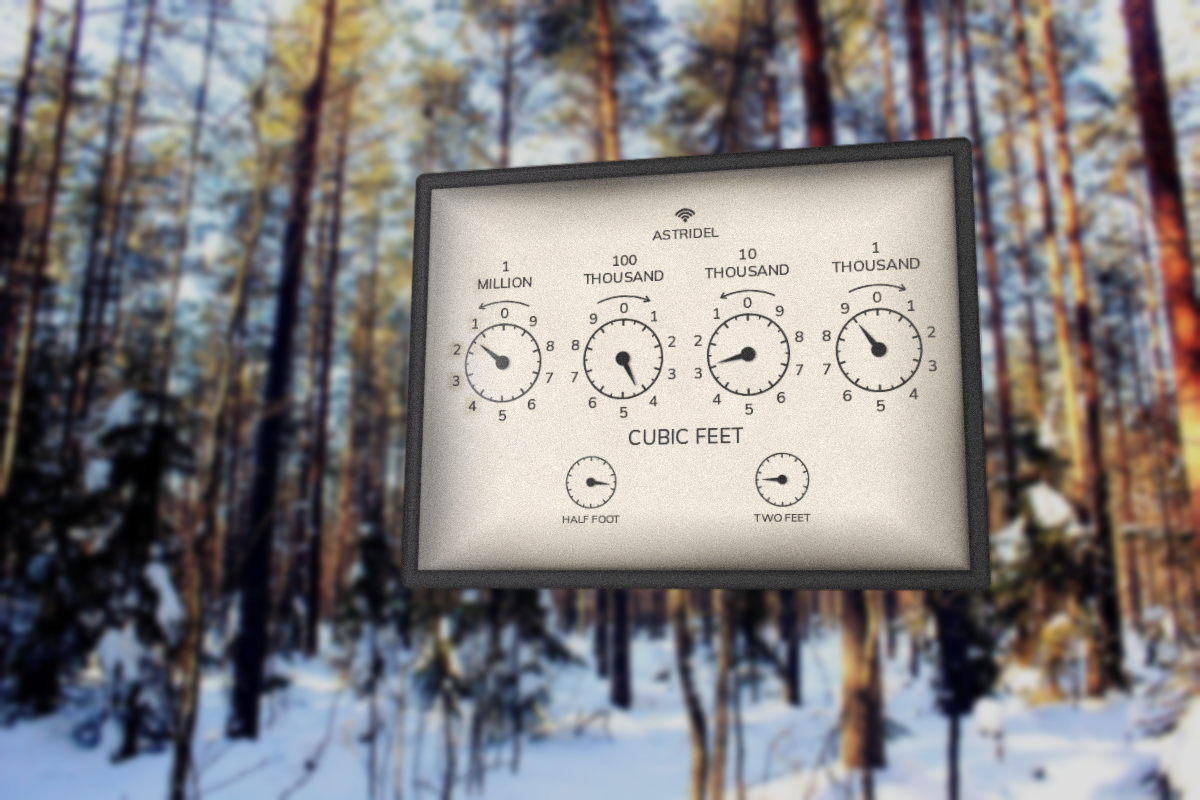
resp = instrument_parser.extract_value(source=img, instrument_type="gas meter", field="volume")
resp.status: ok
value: 142900 ft³
